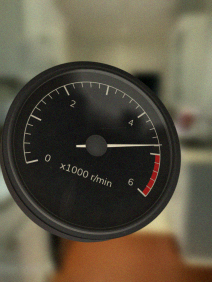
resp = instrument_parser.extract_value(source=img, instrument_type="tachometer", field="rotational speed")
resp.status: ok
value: 4800 rpm
